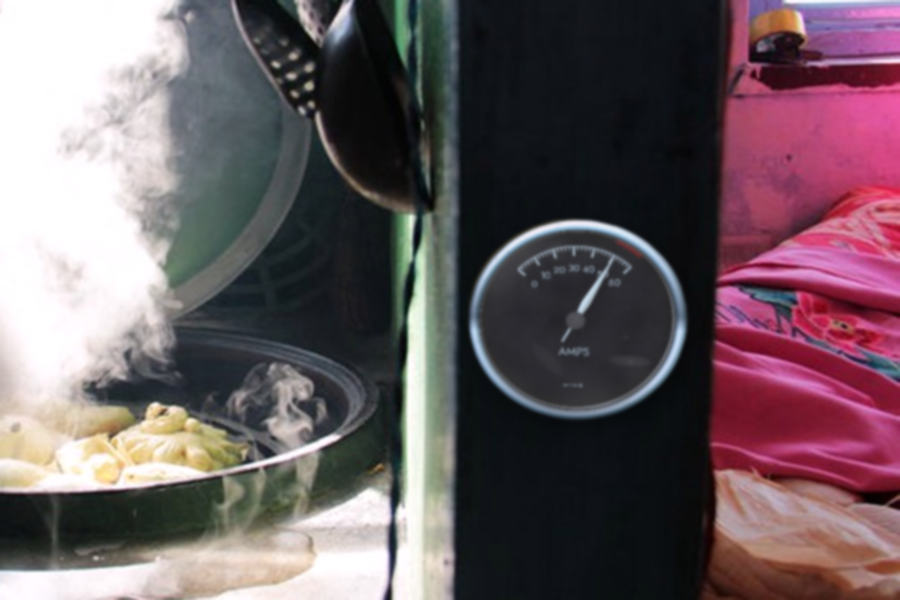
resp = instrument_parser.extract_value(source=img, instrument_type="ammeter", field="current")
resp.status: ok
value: 50 A
